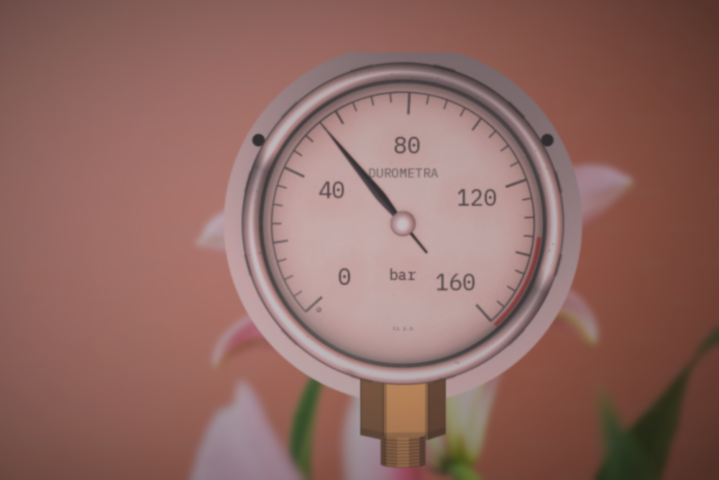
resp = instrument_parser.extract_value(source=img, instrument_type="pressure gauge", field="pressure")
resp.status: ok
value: 55 bar
